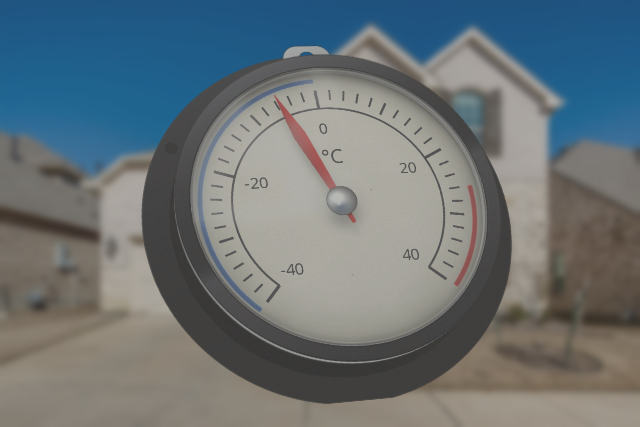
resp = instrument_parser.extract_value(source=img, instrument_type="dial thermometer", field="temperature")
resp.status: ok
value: -6 °C
